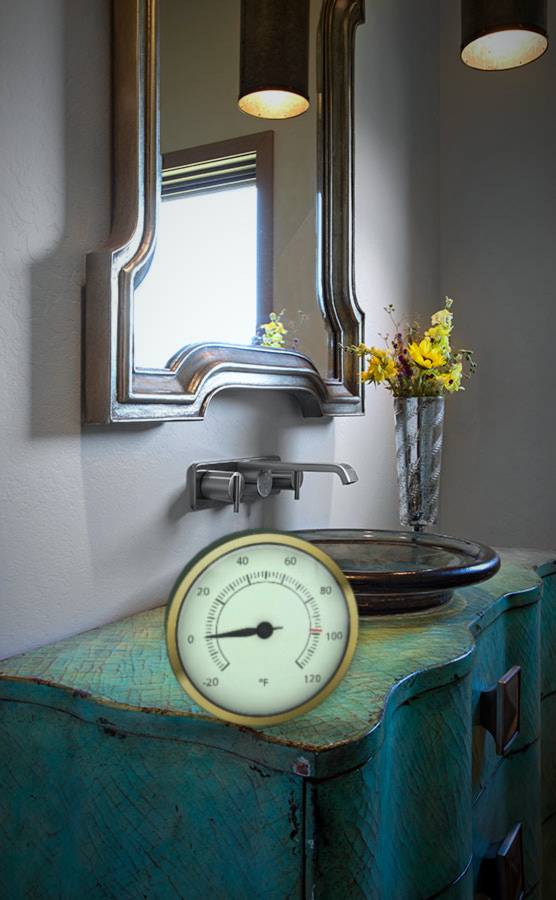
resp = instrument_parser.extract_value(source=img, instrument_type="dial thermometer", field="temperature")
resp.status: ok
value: 0 °F
